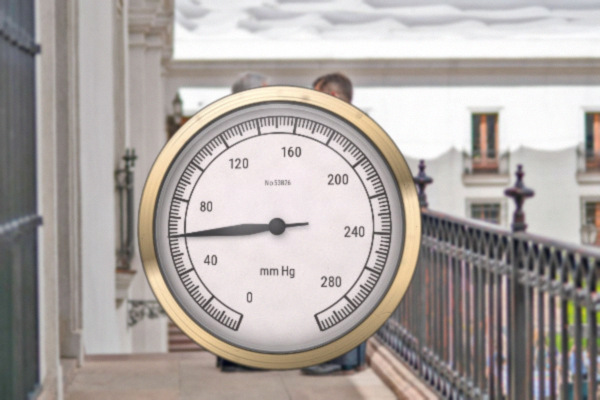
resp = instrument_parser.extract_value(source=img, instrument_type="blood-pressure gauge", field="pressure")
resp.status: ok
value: 60 mmHg
